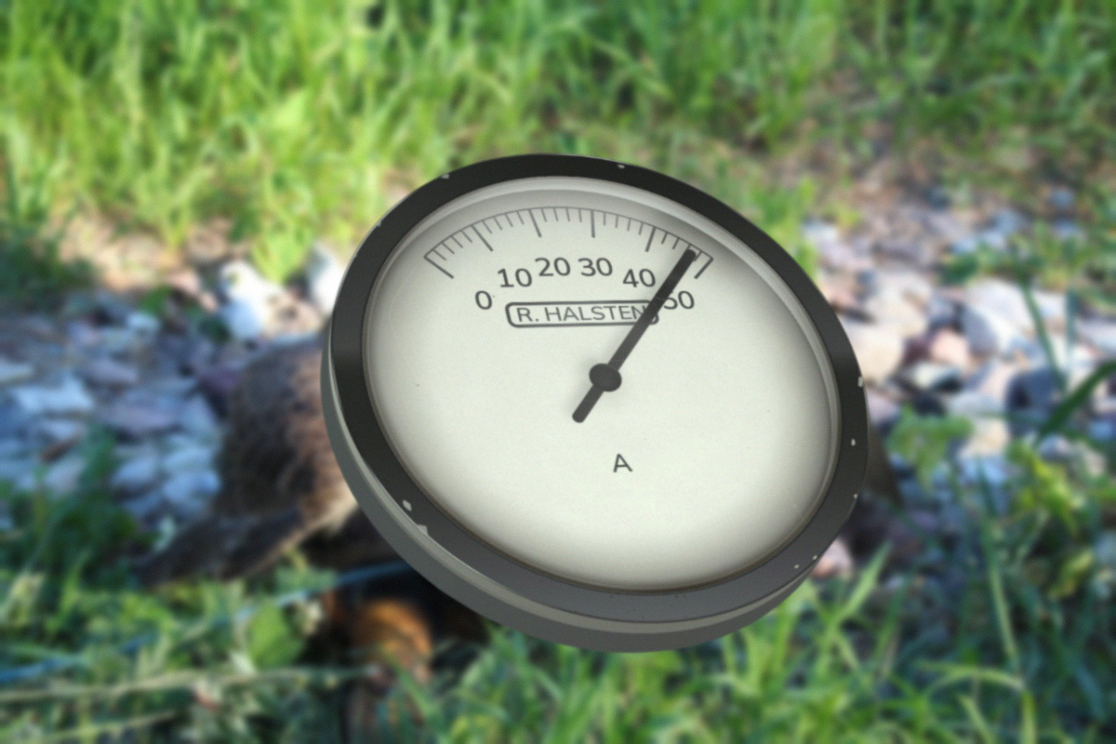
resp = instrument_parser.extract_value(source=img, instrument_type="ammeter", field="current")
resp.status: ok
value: 47 A
